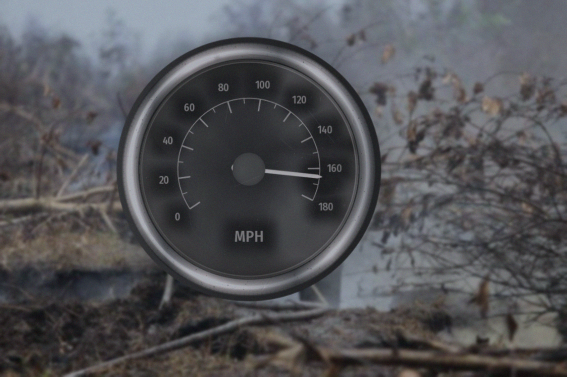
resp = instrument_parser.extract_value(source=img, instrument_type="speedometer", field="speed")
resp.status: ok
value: 165 mph
